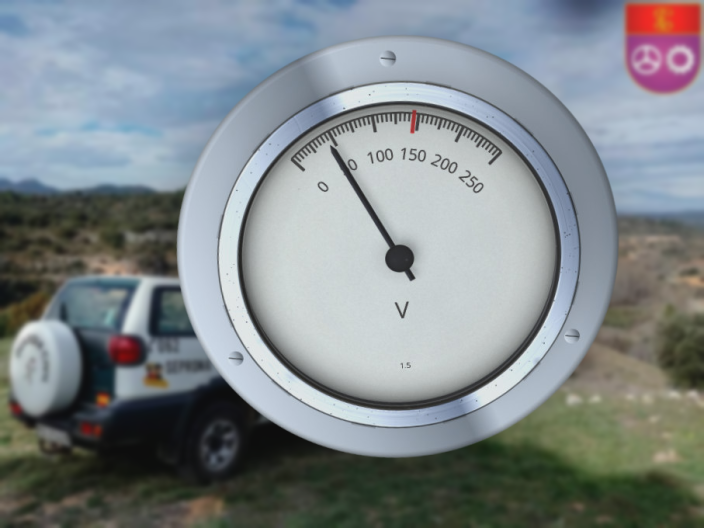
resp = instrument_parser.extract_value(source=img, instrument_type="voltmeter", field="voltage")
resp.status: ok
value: 45 V
